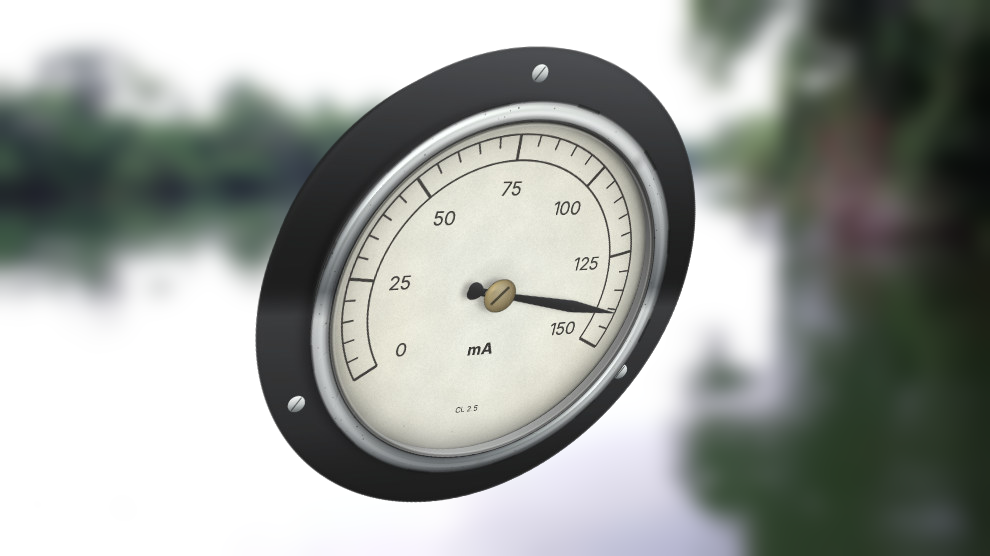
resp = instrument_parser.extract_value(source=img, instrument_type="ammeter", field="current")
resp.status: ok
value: 140 mA
